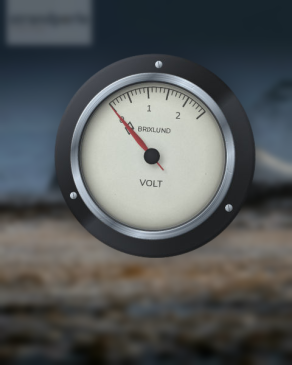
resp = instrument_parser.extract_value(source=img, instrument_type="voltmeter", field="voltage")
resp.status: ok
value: 0 V
